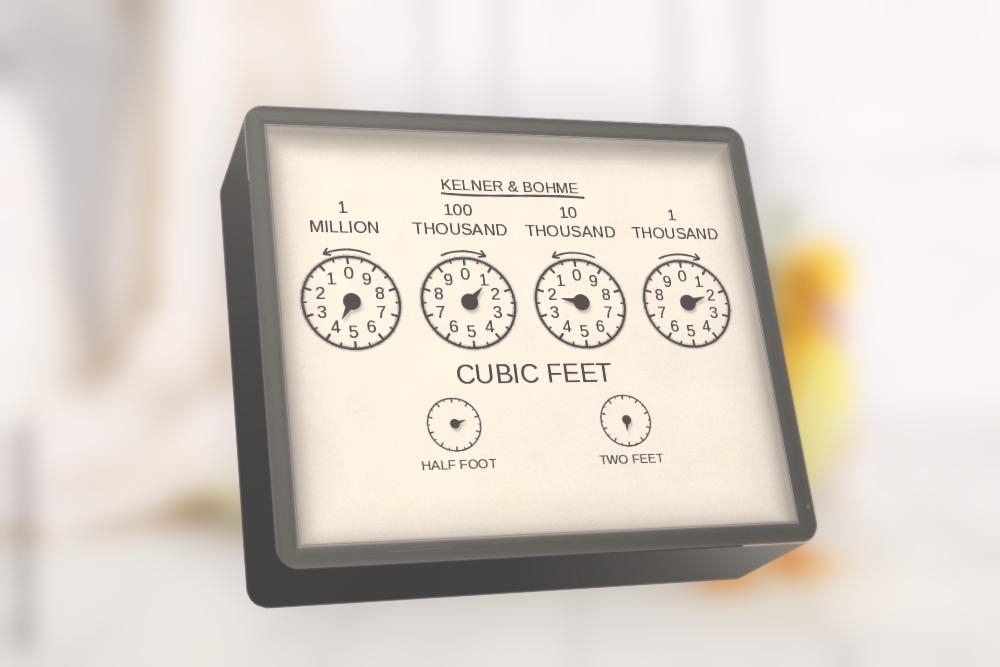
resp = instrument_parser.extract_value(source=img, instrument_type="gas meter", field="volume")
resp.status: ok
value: 412200 ft³
